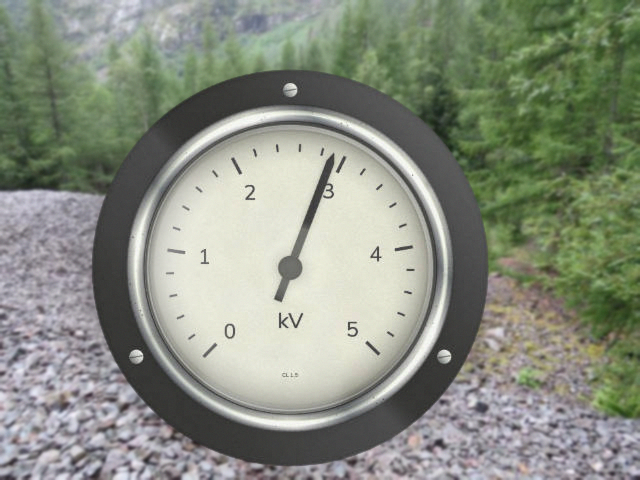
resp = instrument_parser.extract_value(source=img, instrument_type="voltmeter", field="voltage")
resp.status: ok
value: 2.9 kV
